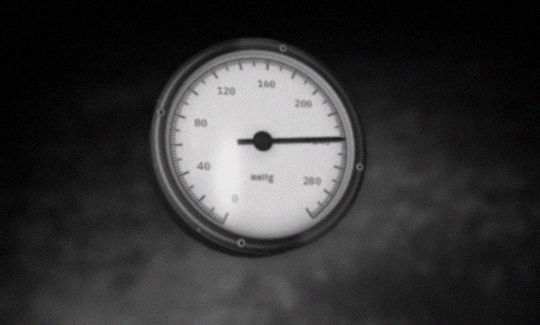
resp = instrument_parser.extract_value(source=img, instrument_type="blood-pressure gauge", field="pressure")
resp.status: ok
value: 240 mmHg
